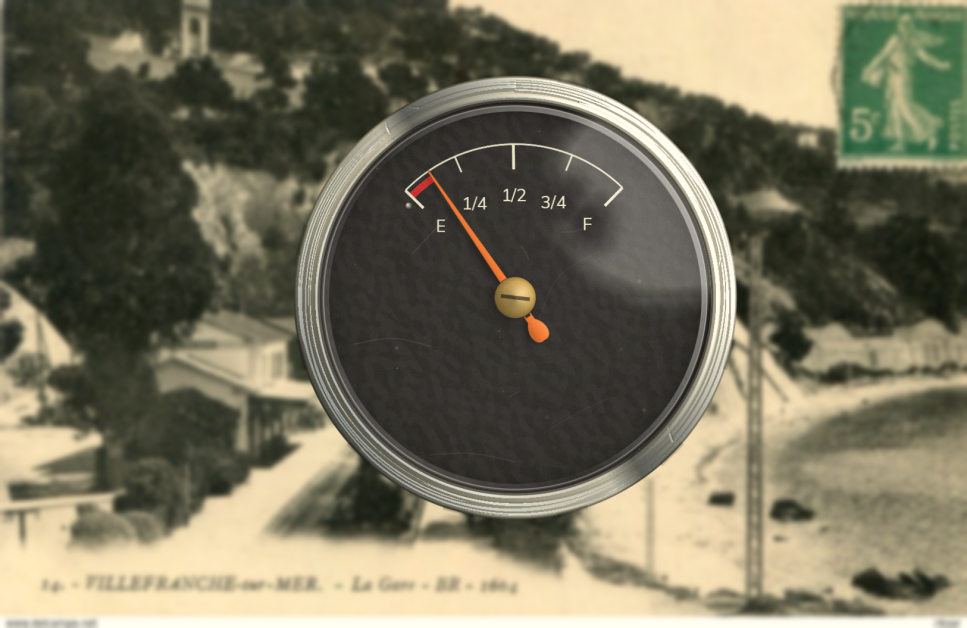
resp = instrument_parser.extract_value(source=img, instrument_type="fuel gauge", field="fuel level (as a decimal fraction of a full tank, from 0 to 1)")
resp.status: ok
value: 0.125
